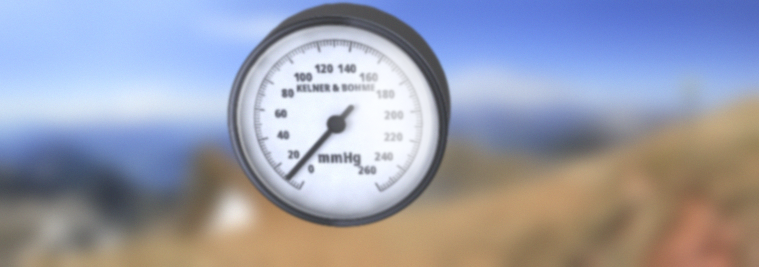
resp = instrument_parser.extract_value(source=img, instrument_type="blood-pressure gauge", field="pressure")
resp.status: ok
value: 10 mmHg
